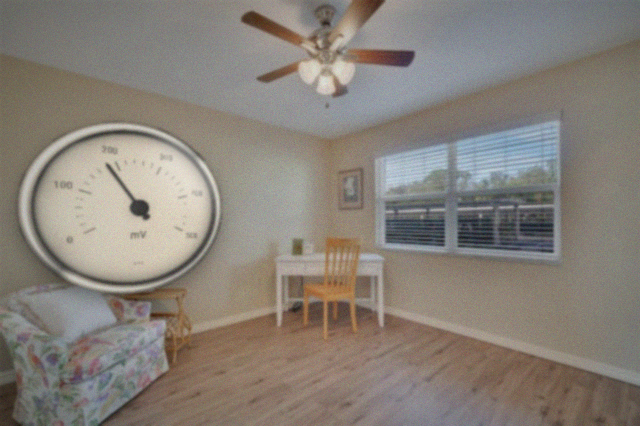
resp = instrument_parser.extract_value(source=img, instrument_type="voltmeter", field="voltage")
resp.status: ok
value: 180 mV
